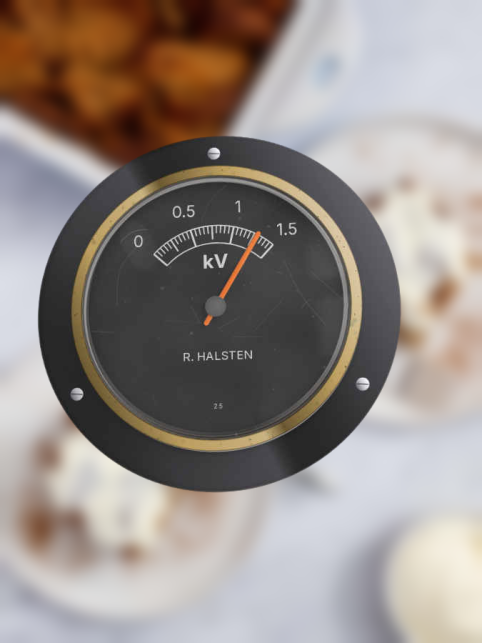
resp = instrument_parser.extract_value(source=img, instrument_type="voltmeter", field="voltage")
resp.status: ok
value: 1.3 kV
